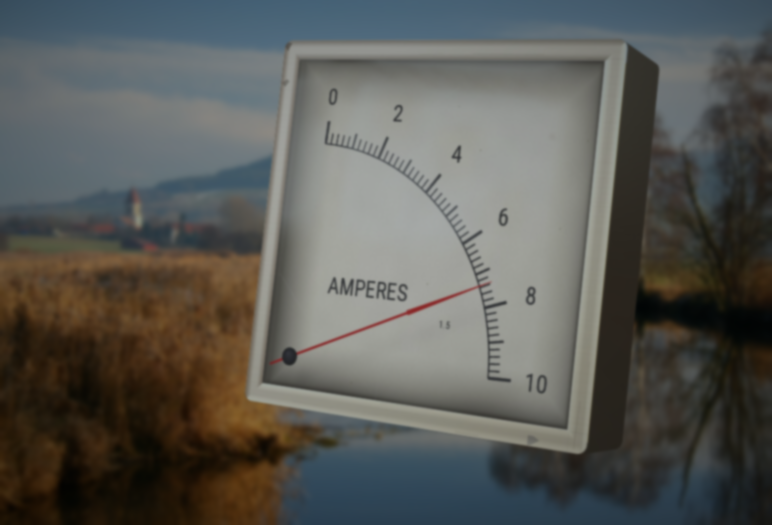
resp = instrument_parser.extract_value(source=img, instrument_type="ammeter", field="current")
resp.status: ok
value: 7.4 A
